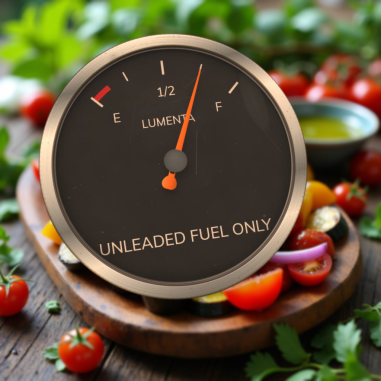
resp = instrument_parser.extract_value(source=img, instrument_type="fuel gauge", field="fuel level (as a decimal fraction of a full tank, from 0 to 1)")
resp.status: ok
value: 0.75
